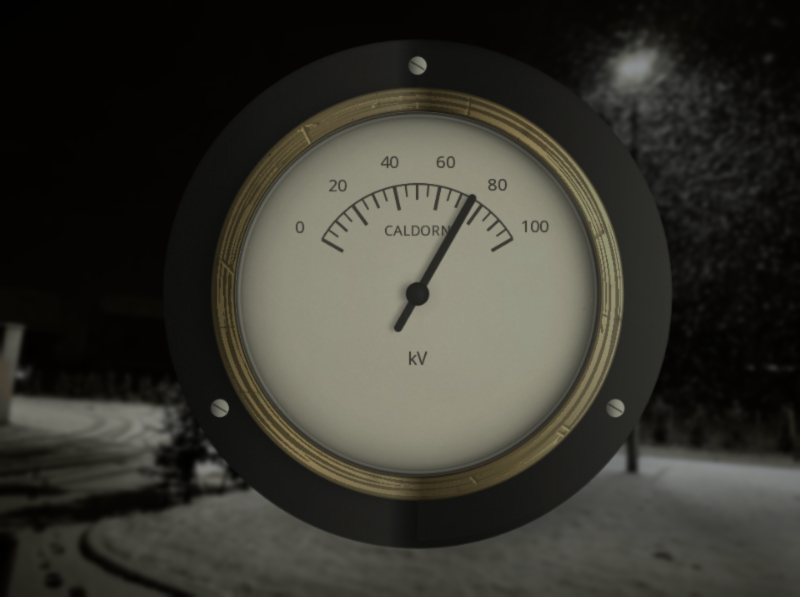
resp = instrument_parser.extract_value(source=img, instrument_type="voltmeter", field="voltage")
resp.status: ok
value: 75 kV
